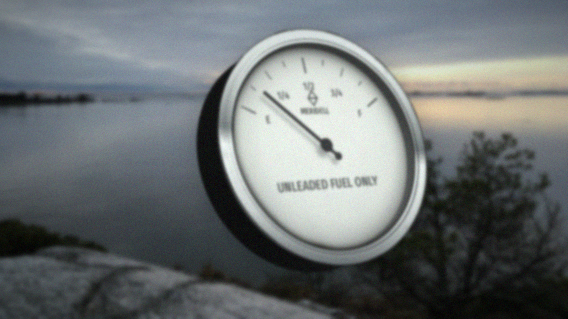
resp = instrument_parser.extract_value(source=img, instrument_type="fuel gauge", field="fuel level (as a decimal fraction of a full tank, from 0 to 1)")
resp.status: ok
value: 0.125
